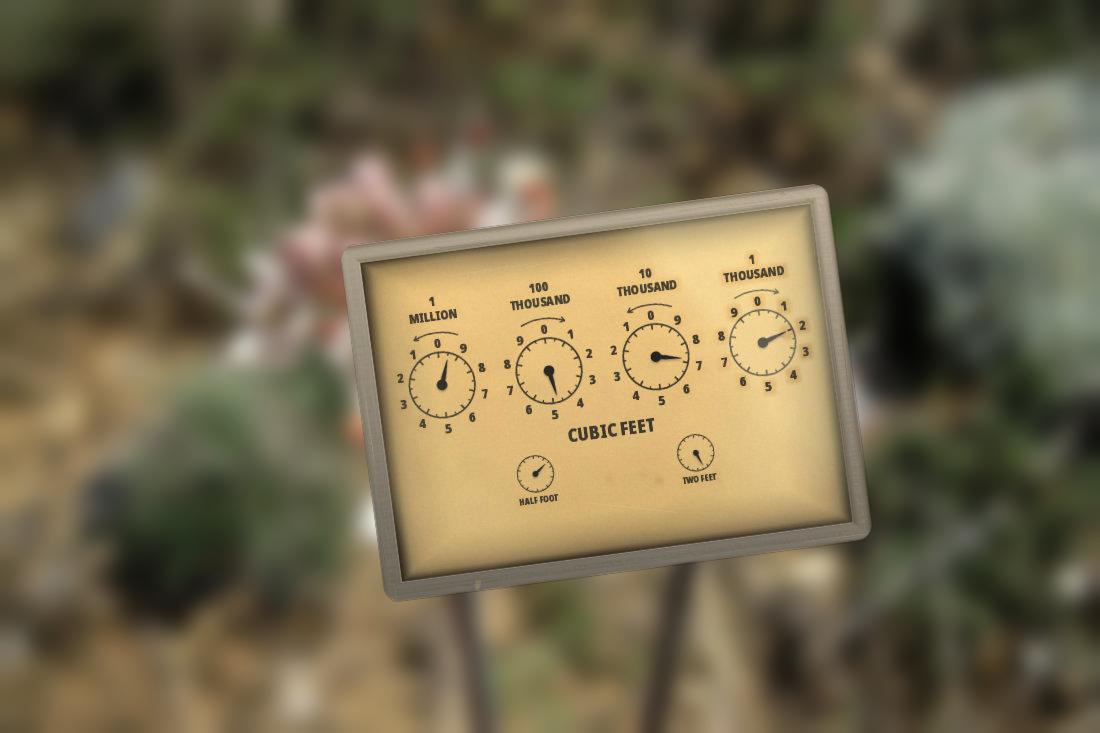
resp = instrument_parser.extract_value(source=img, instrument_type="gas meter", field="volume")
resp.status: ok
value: 947200 ft³
